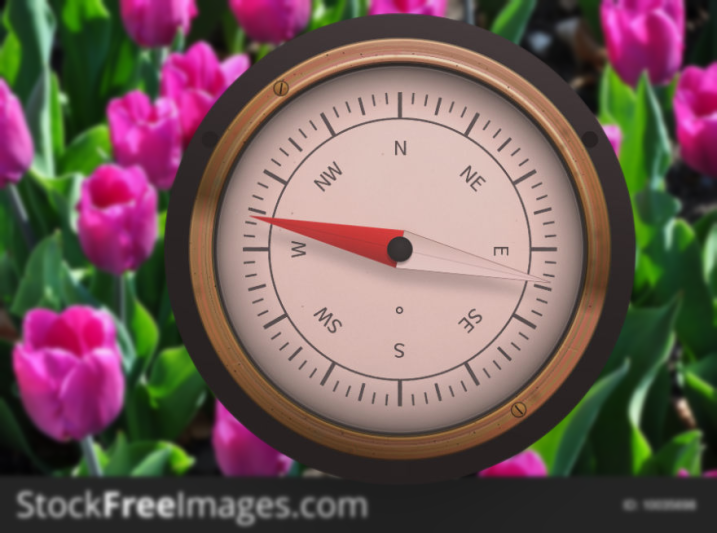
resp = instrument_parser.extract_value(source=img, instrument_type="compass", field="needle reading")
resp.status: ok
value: 282.5 °
